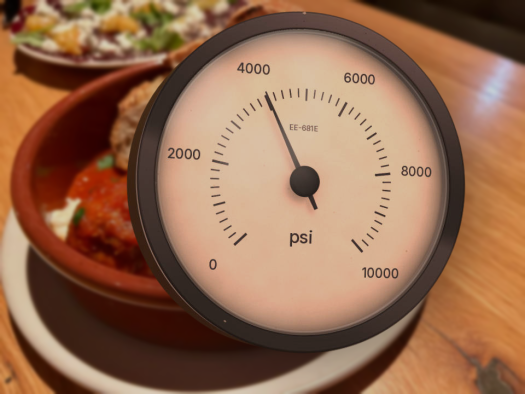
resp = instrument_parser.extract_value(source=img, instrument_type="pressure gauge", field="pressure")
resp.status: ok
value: 4000 psi
